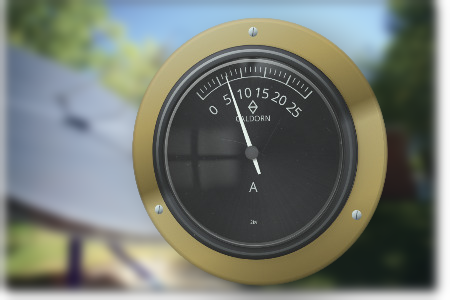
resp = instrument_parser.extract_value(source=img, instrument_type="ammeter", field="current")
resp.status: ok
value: 7 A
